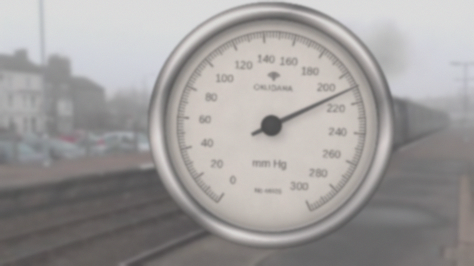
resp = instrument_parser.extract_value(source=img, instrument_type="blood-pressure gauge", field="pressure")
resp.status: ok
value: 210 mmHg
